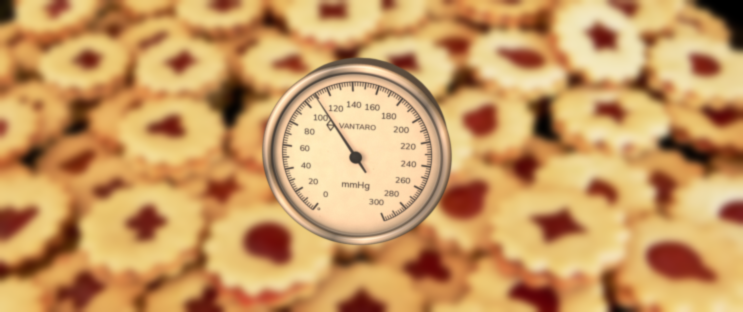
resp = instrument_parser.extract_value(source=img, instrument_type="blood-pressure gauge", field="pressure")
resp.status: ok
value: 110 mmHg
